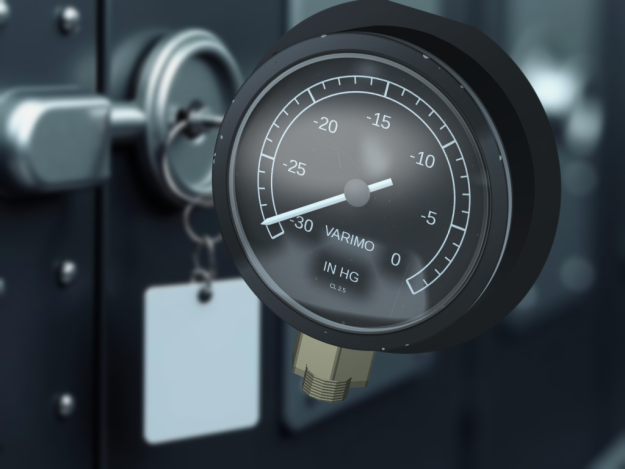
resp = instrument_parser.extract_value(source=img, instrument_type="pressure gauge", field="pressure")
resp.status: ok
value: -29 inHg
